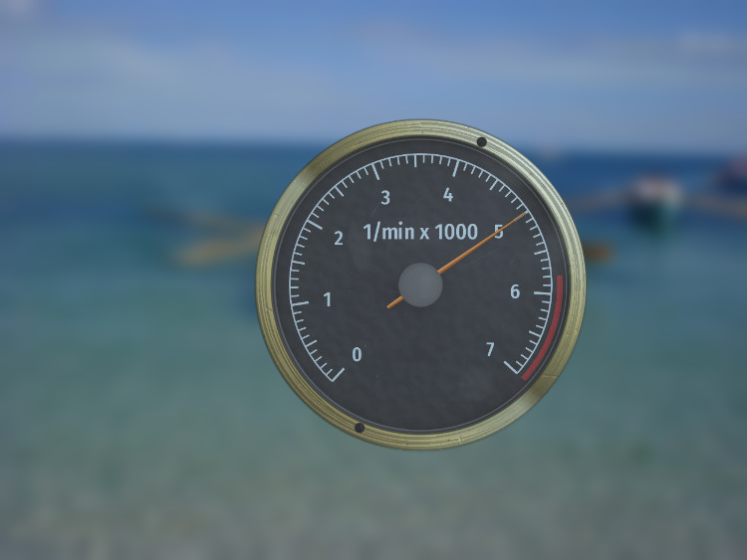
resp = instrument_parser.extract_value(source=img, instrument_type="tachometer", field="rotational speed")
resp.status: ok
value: 5000 rpm
